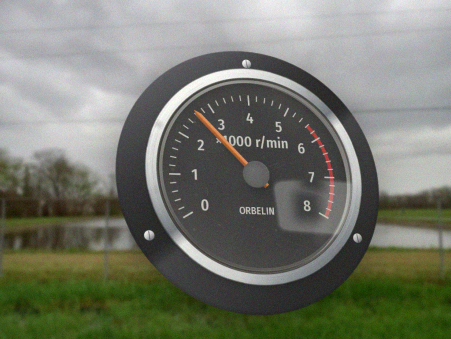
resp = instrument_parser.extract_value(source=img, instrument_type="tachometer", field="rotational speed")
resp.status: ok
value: 2600 rpm
